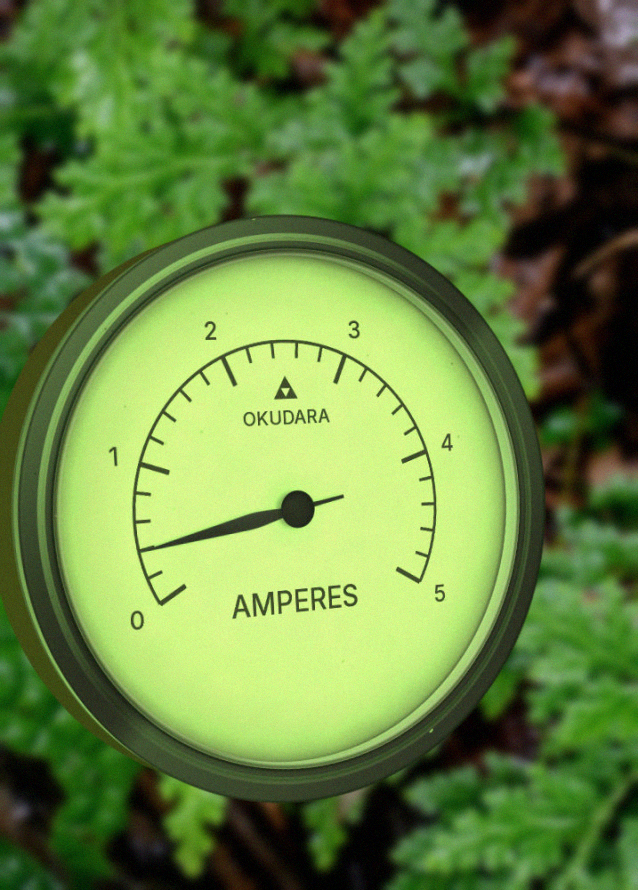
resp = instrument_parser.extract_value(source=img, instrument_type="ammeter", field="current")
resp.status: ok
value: 0.4 A
